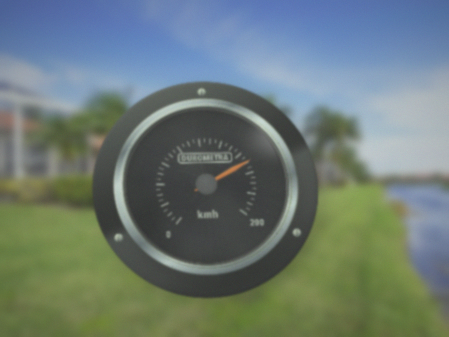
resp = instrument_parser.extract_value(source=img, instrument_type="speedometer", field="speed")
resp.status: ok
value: 150 km/h
